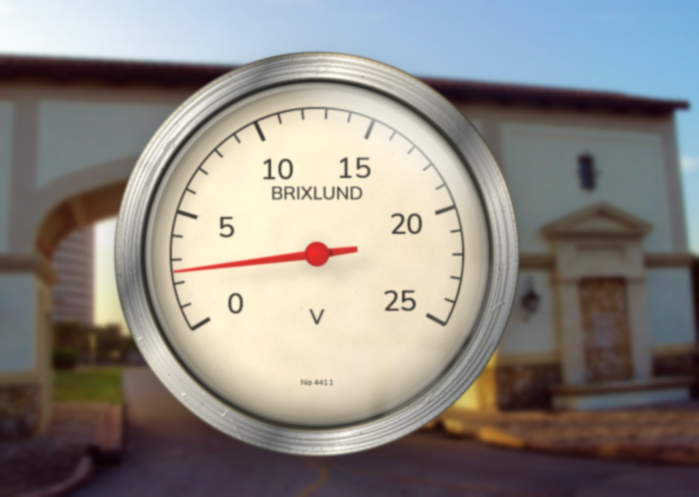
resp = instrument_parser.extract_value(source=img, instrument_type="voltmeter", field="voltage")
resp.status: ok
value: 2.5 V
